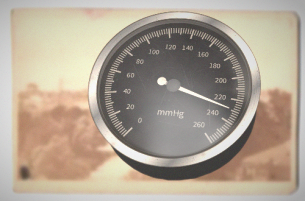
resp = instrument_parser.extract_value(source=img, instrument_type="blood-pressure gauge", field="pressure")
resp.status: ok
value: 230 mmHg
